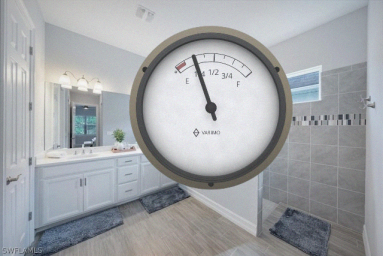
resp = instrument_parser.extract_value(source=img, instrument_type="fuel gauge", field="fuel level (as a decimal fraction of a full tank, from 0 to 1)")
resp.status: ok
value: 0.25
